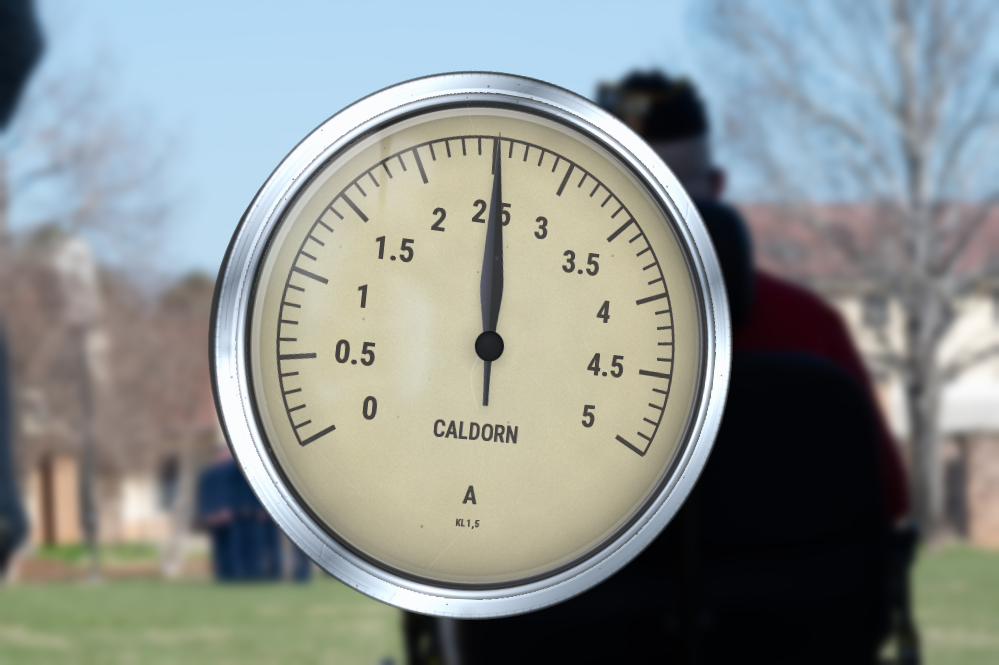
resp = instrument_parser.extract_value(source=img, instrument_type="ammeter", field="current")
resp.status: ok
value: 2.5 A
